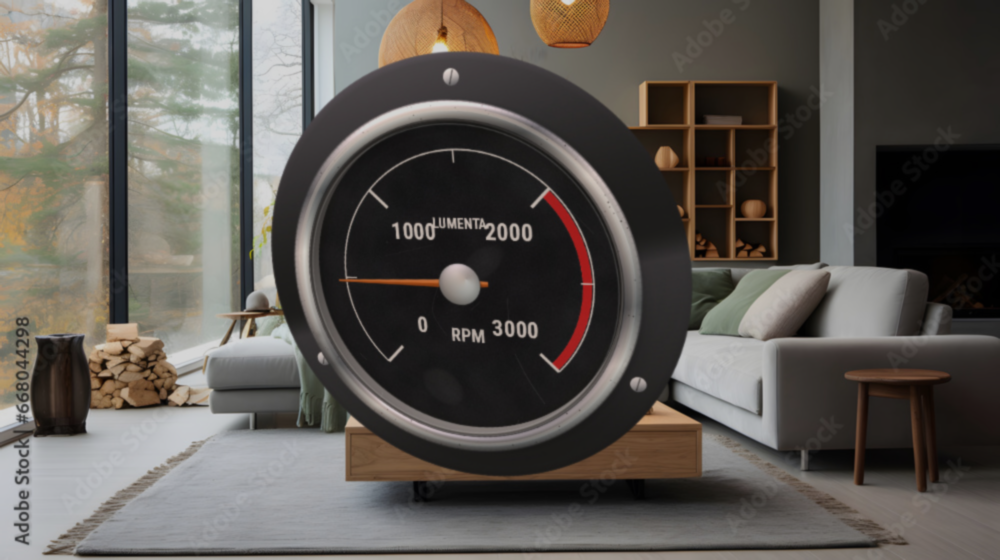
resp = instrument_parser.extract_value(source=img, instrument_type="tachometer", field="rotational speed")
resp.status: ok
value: 500 rpm
